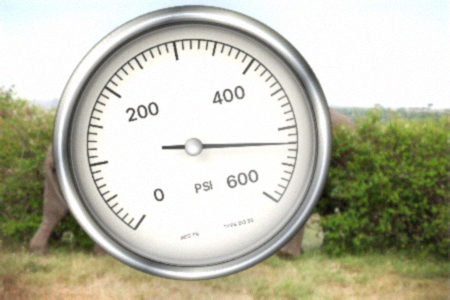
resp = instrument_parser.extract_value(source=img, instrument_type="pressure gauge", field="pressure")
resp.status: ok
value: 520 psi
